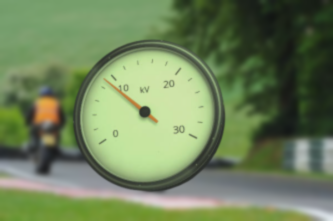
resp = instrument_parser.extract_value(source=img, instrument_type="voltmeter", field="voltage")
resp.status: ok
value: 9 kV
